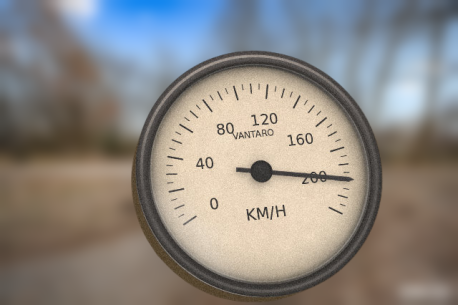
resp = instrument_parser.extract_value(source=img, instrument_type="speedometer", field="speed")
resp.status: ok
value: 200 km/h
